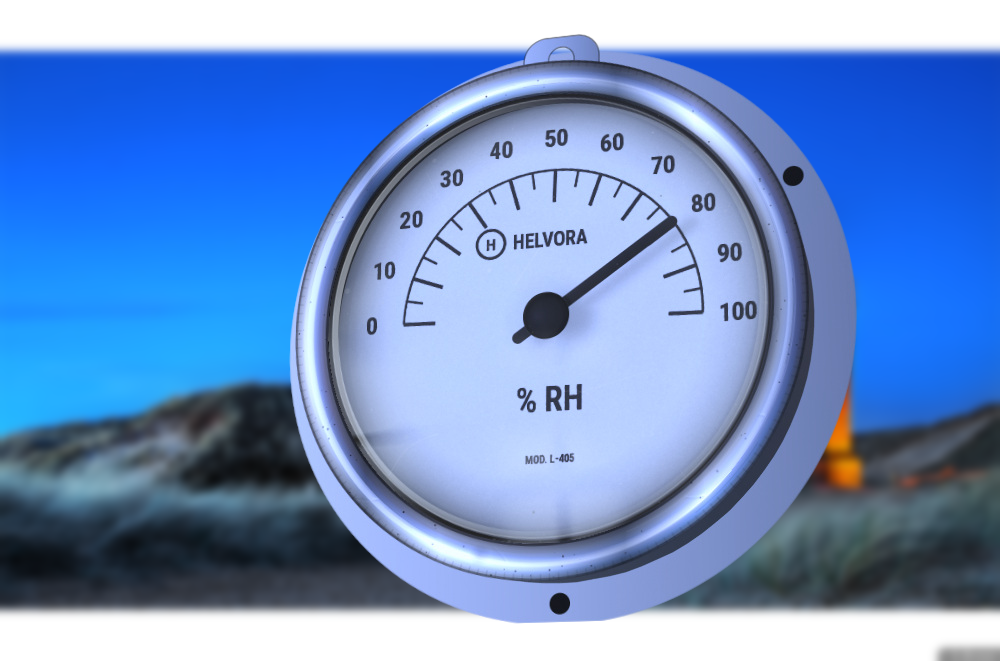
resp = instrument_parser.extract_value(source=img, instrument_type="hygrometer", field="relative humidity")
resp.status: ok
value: 80 %
